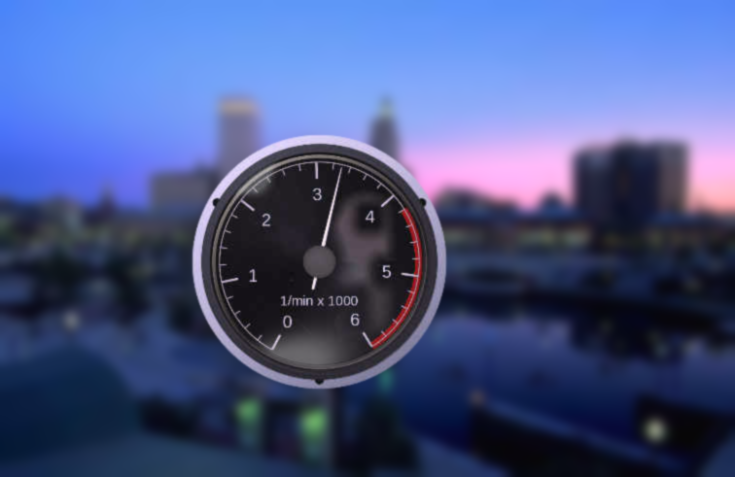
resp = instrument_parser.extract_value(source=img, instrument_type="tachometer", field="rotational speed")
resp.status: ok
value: 3300 rpm
